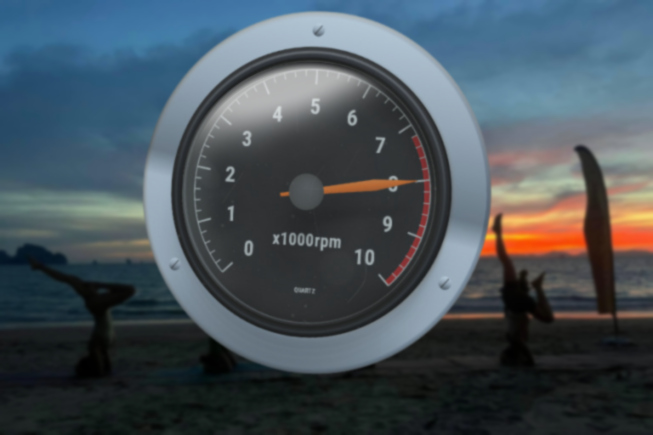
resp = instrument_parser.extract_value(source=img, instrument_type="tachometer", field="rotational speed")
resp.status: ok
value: 8000 rpm
